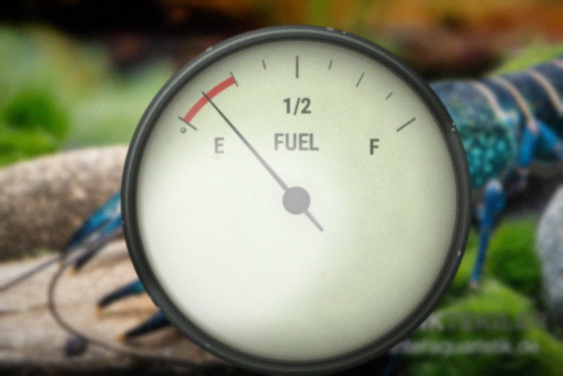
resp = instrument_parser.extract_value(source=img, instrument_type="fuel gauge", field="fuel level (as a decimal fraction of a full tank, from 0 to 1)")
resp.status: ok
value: 0.125
